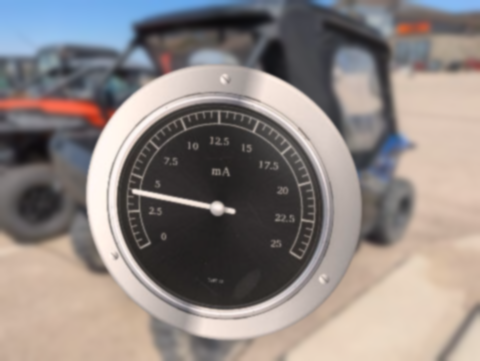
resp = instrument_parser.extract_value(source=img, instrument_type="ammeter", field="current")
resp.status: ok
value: 4 mA
